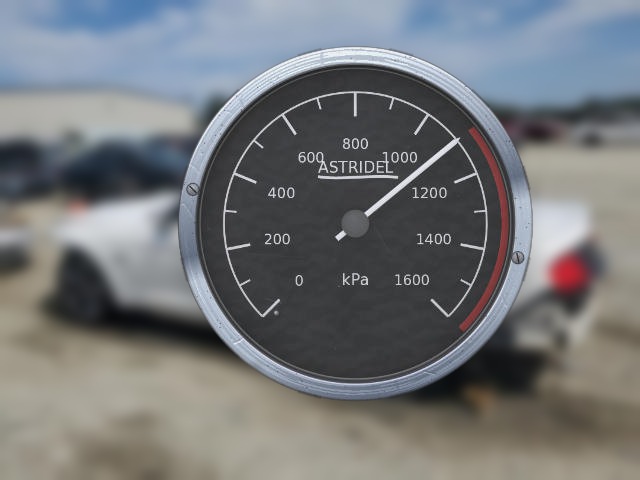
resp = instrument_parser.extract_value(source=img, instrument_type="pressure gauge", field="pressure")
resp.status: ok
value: 1100 kPa
